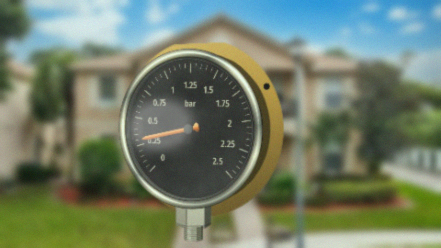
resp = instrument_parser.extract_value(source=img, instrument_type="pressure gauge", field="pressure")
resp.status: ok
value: 0.3 bar
